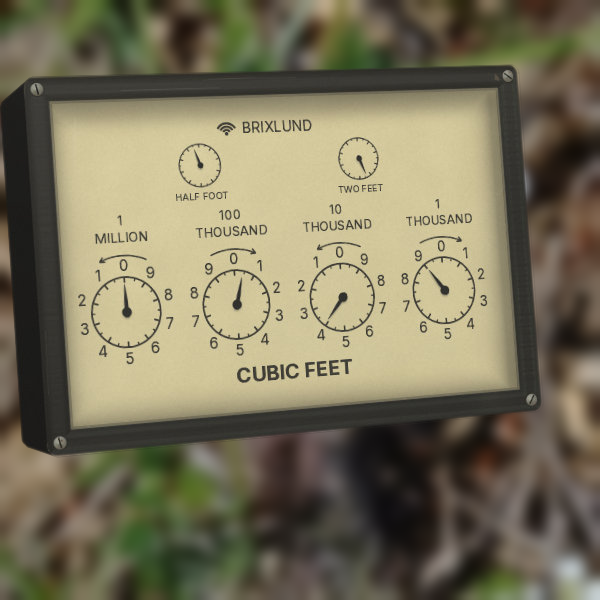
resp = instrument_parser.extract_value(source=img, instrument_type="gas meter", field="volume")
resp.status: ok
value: 3900 ft³
